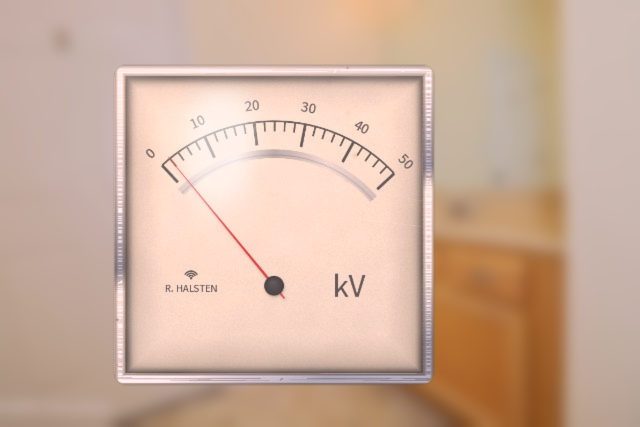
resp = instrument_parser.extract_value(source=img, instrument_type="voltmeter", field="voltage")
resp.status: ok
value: 2 kV
